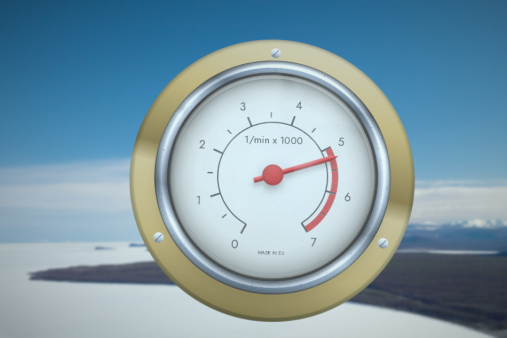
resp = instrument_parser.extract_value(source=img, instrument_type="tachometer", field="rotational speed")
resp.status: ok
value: 5250 rpm
